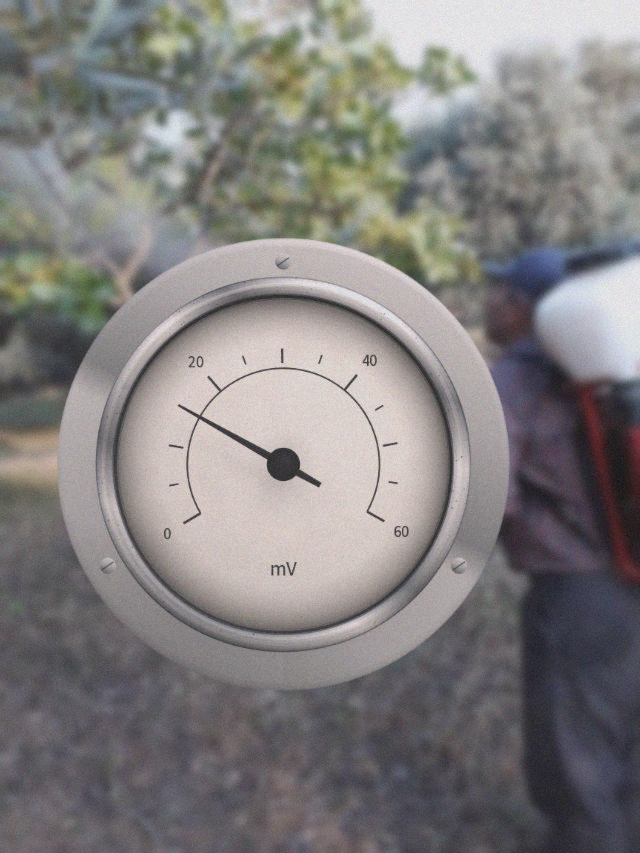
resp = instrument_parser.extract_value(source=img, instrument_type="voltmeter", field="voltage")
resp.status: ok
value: 15 mV
